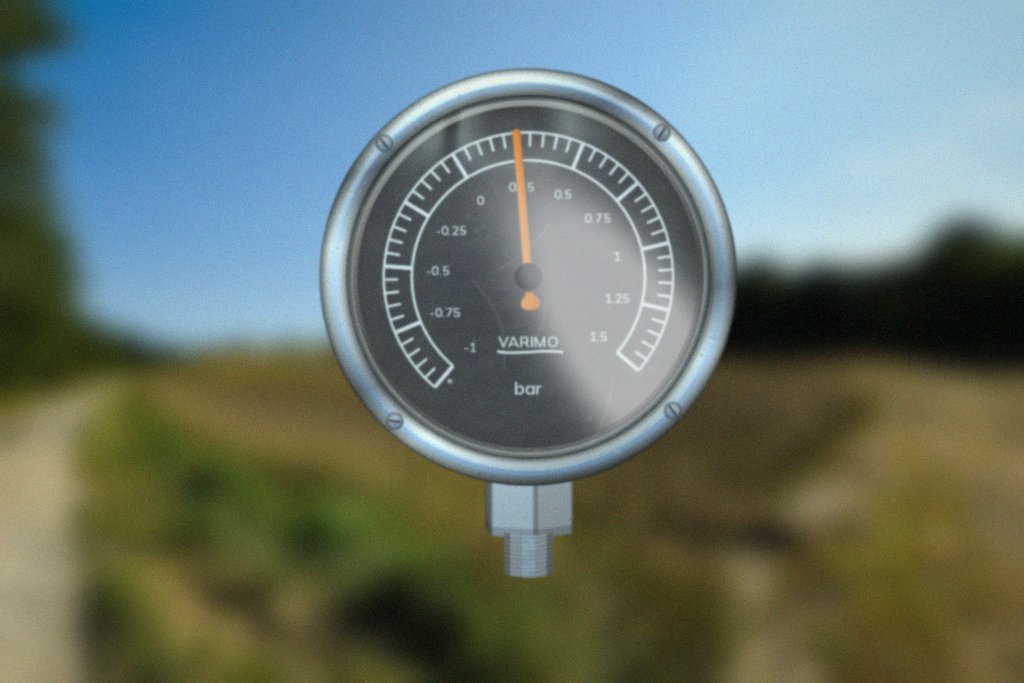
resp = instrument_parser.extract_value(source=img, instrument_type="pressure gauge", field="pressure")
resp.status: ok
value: 0.25 bar
